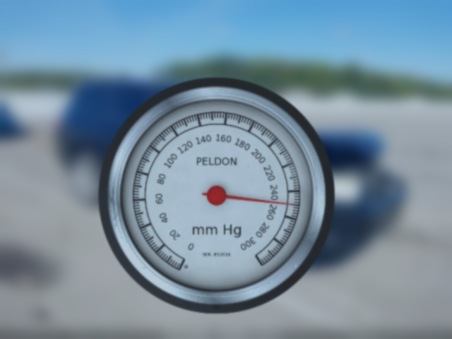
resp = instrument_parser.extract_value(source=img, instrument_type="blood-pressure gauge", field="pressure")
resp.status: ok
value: 250 mmHg
